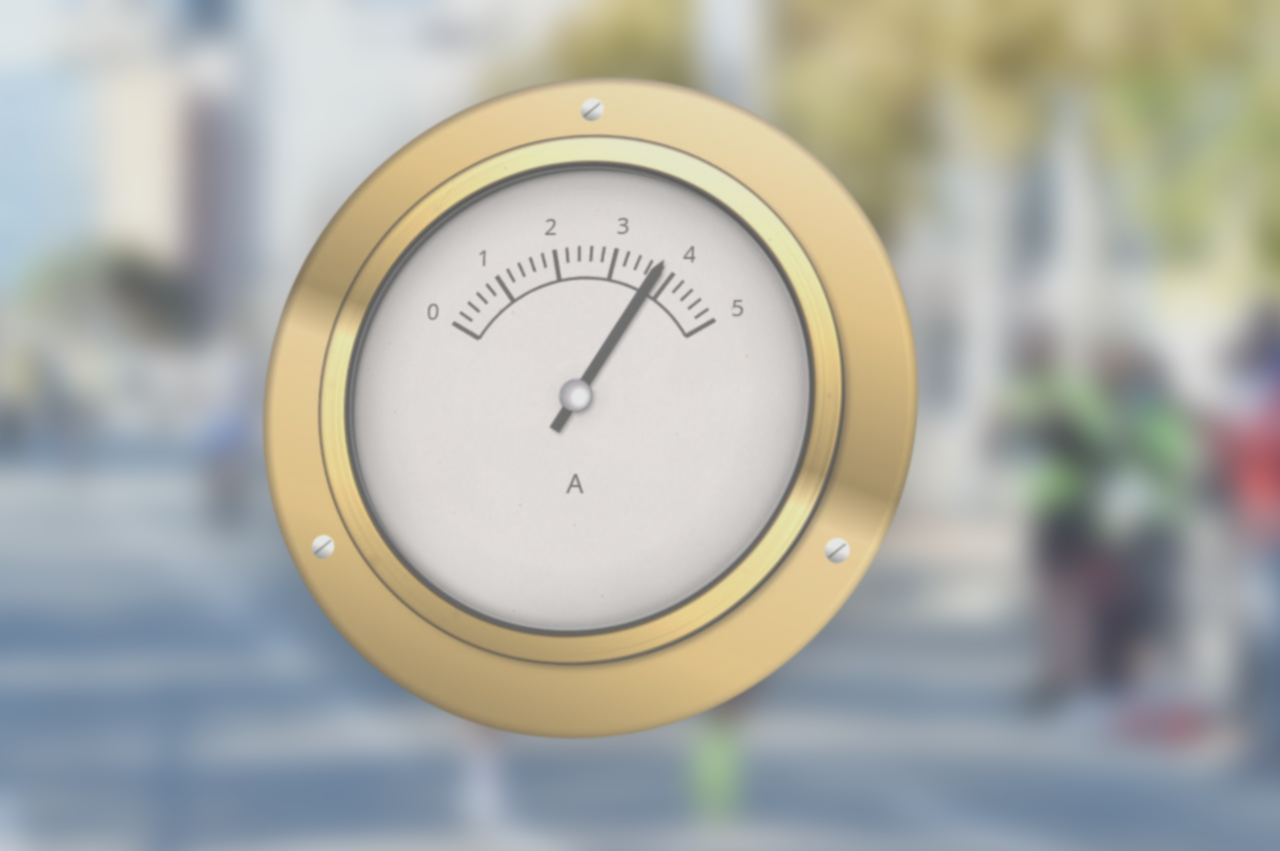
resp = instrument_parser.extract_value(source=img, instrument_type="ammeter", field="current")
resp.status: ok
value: 3.8 A
